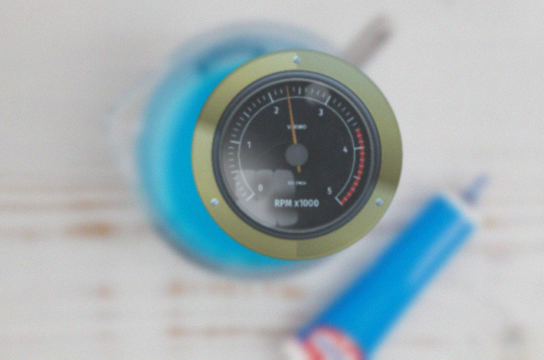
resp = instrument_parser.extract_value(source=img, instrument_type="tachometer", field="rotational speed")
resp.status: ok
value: 2300 rpm
